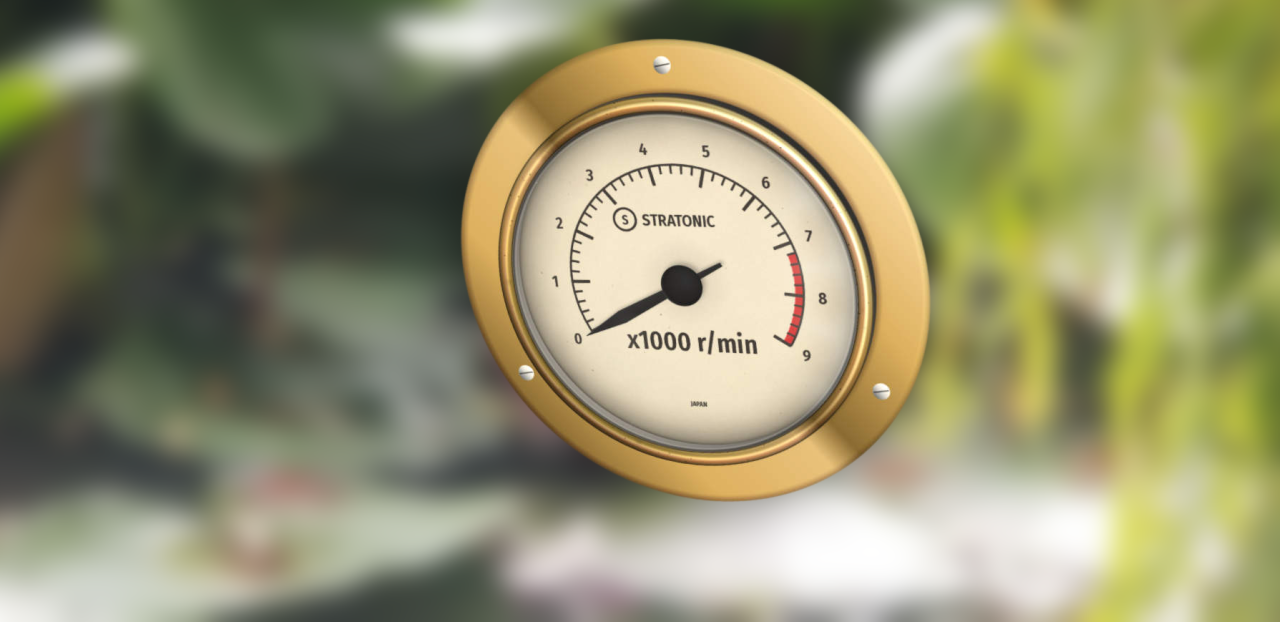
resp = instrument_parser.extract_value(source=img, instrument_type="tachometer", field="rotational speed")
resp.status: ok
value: 0 rpm
